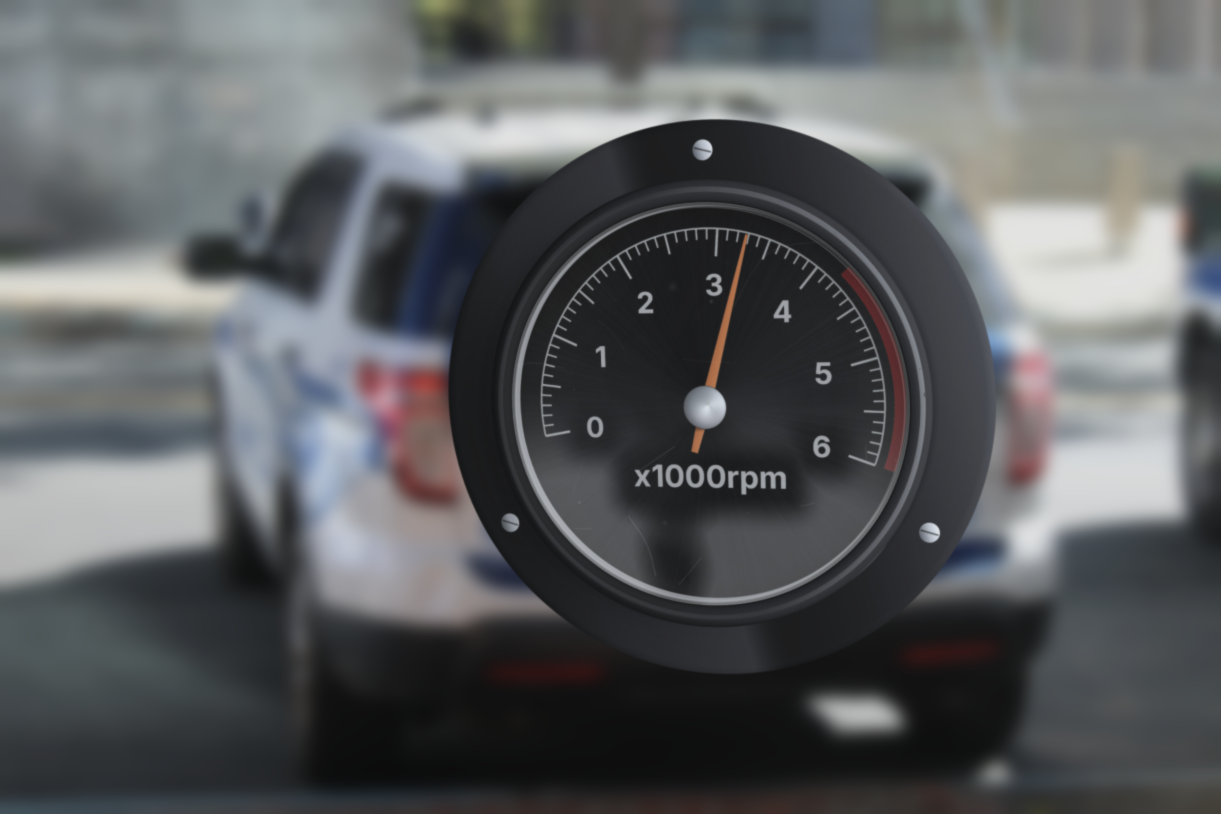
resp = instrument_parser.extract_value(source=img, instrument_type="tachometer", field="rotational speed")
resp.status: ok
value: 3300 rpm
